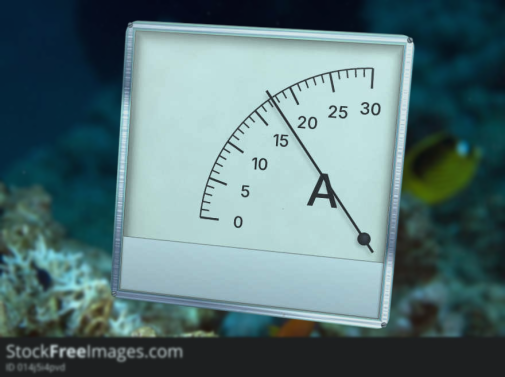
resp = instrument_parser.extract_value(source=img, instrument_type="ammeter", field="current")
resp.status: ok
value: 17.5 A
